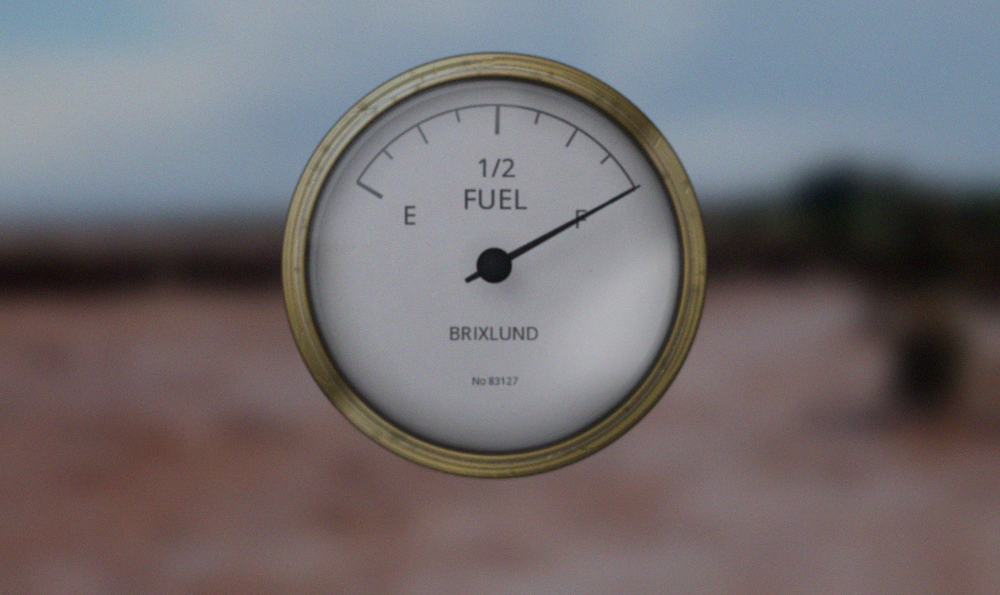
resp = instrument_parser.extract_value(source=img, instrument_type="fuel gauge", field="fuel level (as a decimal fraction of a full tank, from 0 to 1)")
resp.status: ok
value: 1
